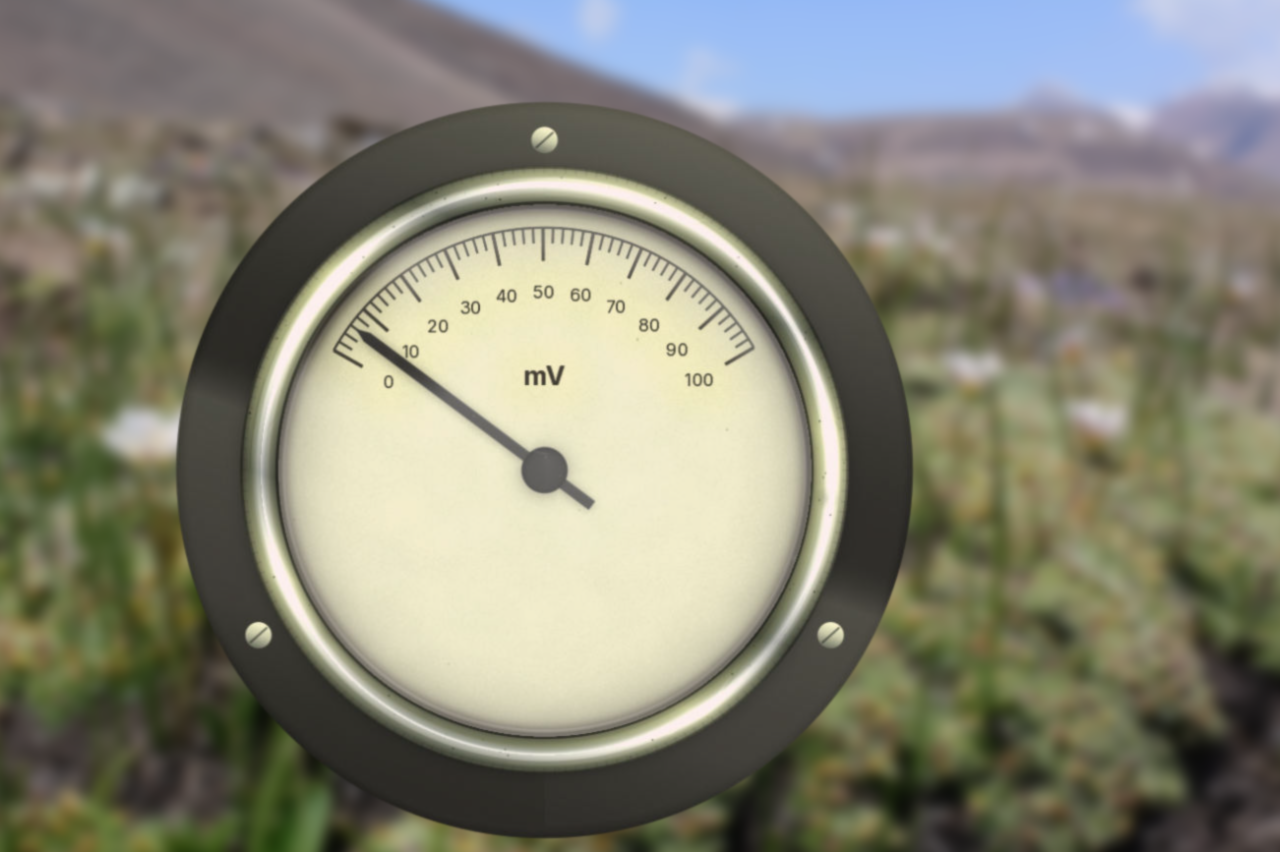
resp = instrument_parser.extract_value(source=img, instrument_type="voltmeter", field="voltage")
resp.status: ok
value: 6 mV
